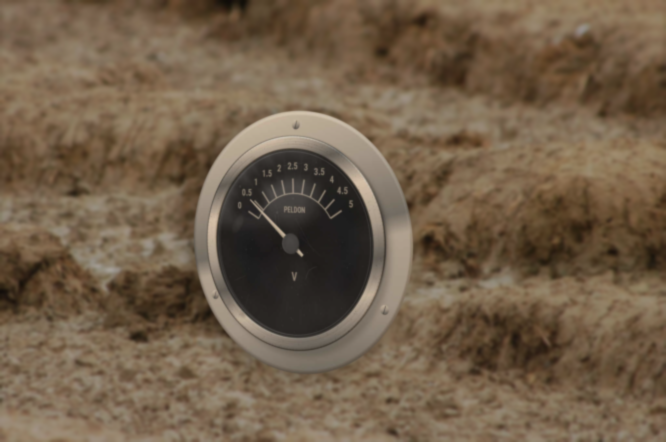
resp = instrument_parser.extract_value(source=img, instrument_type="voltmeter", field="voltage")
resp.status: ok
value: 0.5 V
